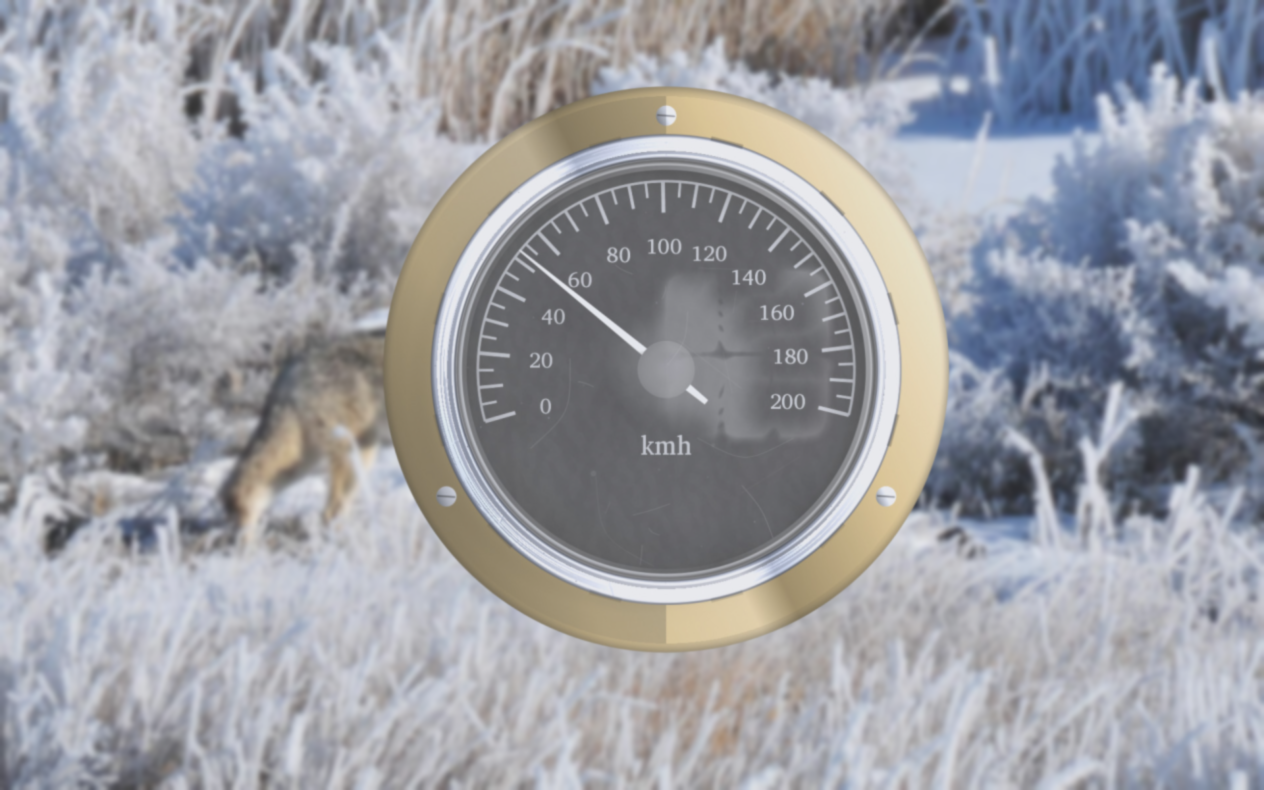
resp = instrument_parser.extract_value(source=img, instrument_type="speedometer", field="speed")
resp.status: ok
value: 52.5 km/h
